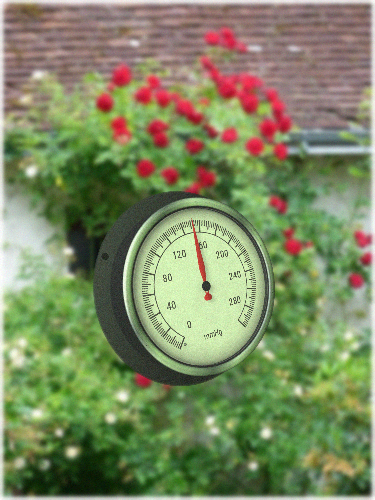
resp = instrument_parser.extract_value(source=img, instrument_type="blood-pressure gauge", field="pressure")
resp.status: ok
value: 150 mmHg
